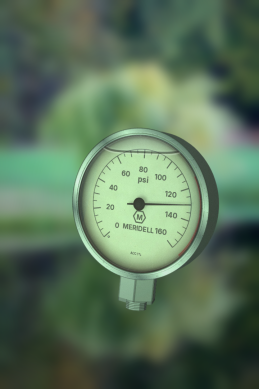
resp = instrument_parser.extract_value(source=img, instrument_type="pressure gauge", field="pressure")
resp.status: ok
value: 130 psi
